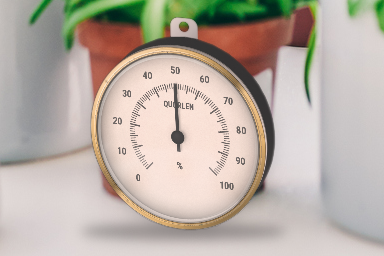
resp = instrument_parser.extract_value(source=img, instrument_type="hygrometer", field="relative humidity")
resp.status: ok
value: 50 %
